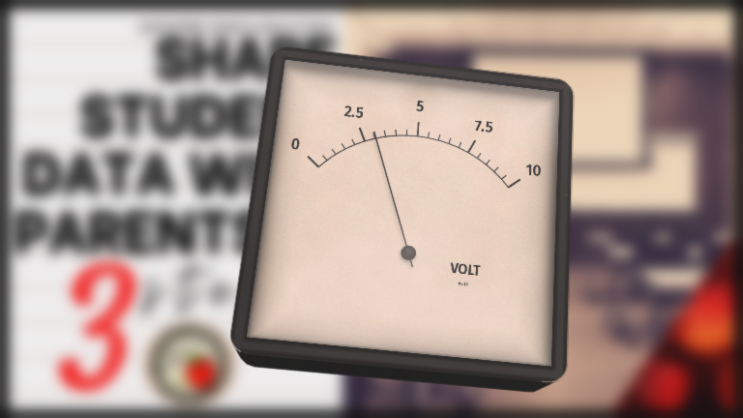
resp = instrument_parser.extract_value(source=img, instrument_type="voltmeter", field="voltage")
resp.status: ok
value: 3 V
